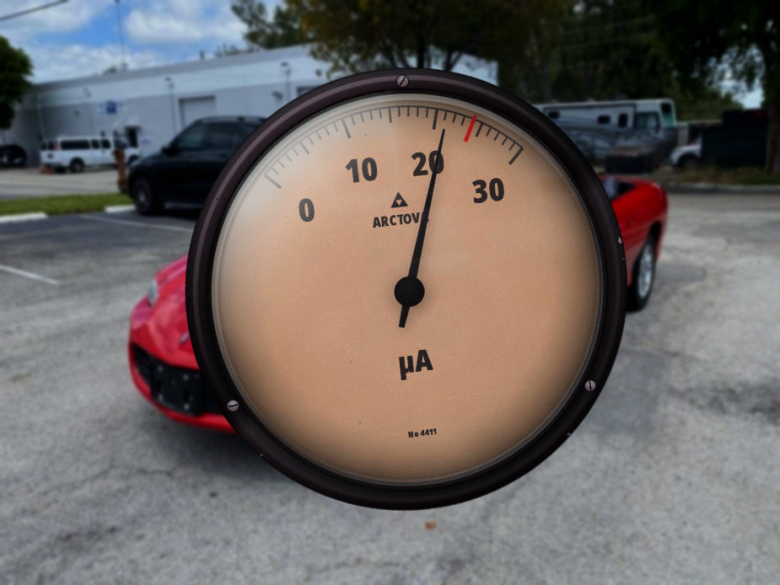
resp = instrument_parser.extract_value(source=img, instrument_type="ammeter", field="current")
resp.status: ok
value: 21 µA
